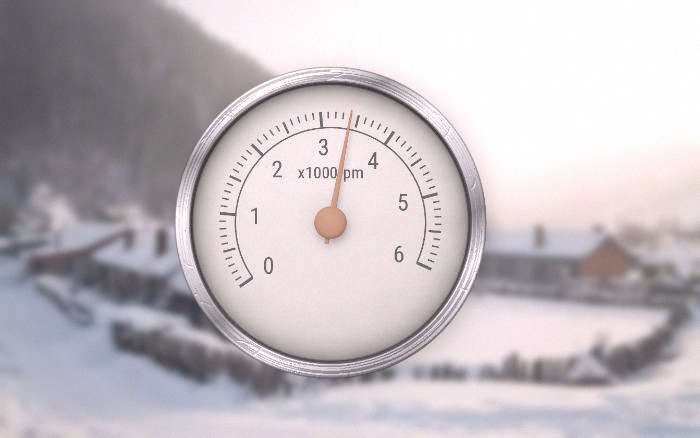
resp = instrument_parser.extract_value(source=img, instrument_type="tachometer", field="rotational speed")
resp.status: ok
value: 3400 rpm
